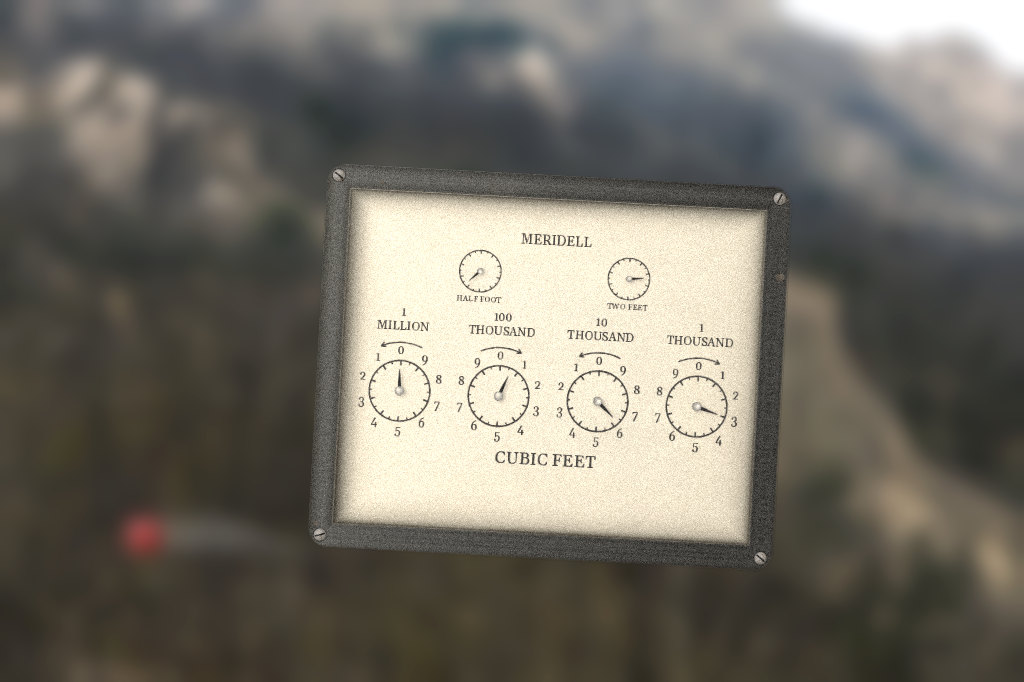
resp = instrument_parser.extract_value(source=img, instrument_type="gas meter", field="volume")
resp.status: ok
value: 6300 ft³
